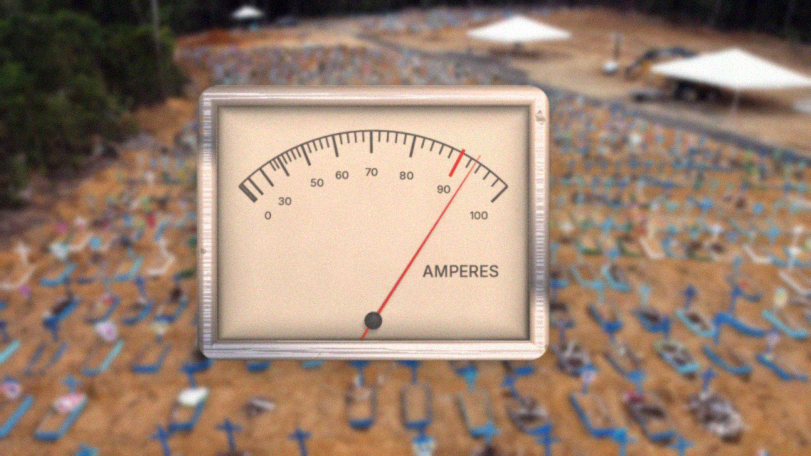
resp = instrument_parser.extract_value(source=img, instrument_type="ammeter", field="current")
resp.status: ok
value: 93 A
